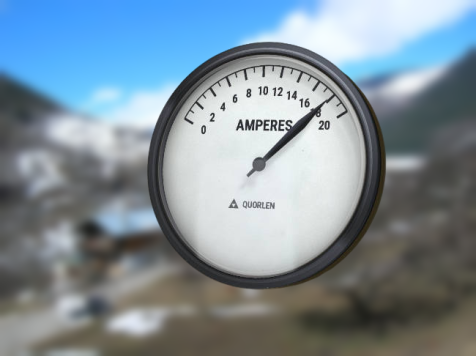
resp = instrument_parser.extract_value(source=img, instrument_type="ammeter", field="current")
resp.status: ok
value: 18 A
